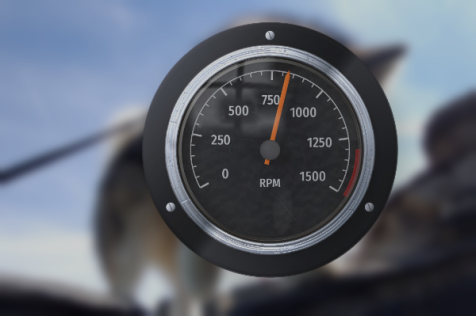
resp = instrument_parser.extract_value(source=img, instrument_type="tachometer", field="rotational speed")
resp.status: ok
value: 825 rpm
